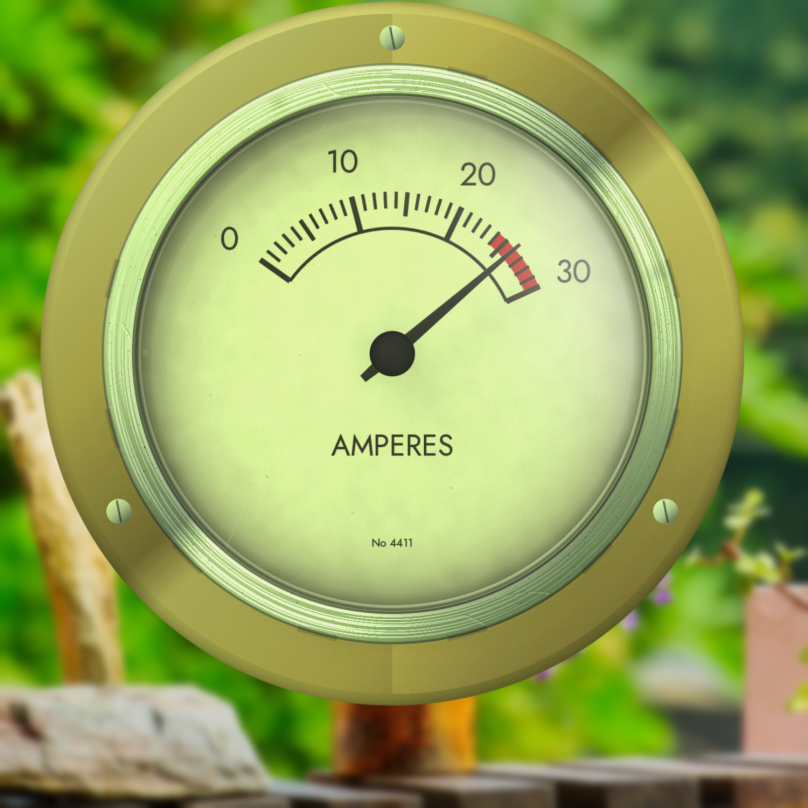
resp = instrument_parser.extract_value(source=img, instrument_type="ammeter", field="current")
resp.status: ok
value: 26 A
